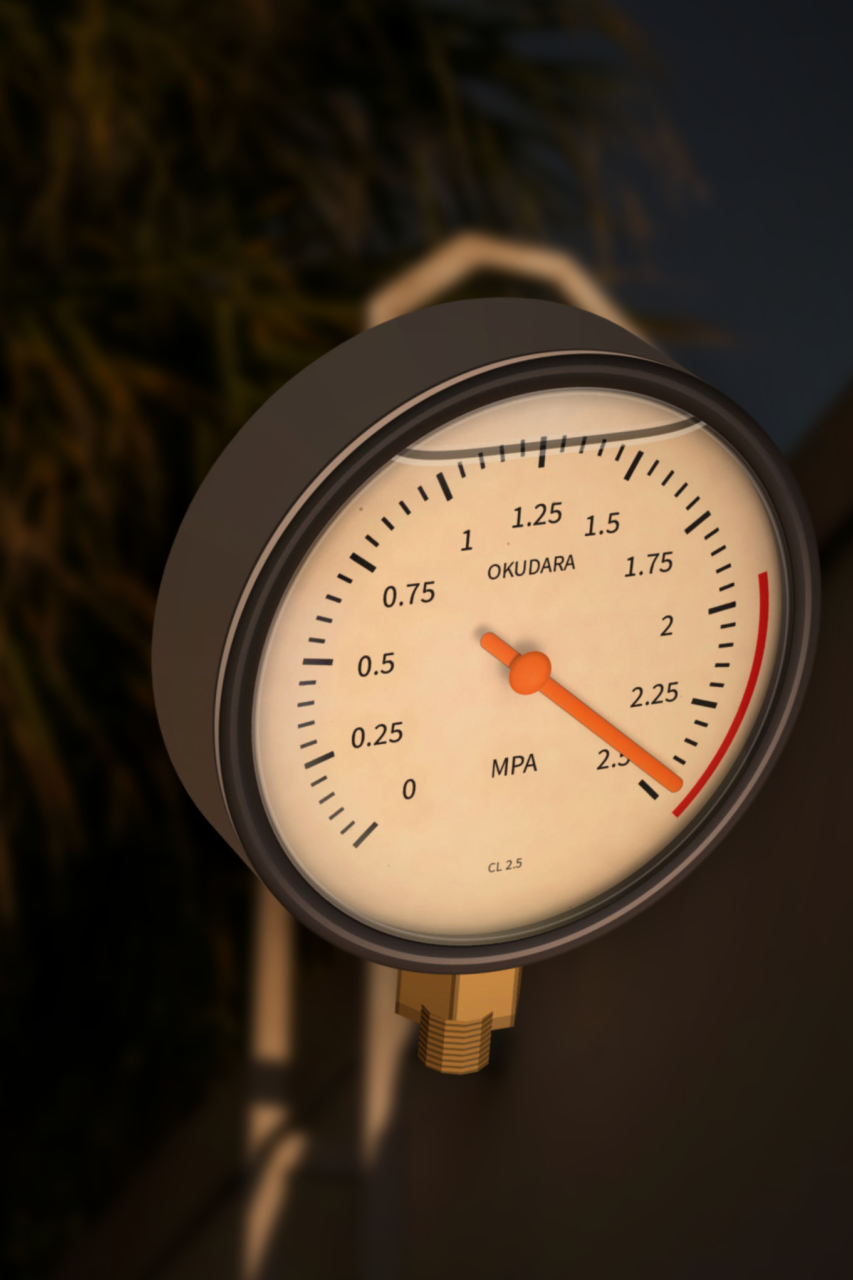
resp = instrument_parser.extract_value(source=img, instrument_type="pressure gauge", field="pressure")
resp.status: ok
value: 2.45 MPa
